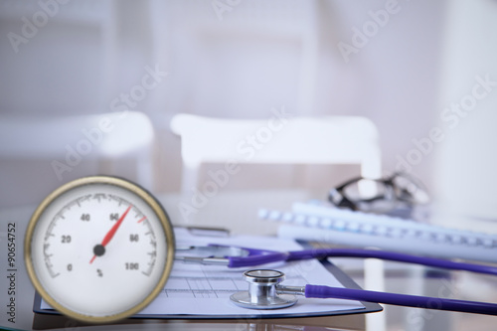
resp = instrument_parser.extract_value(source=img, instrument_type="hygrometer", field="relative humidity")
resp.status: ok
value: 65 %
